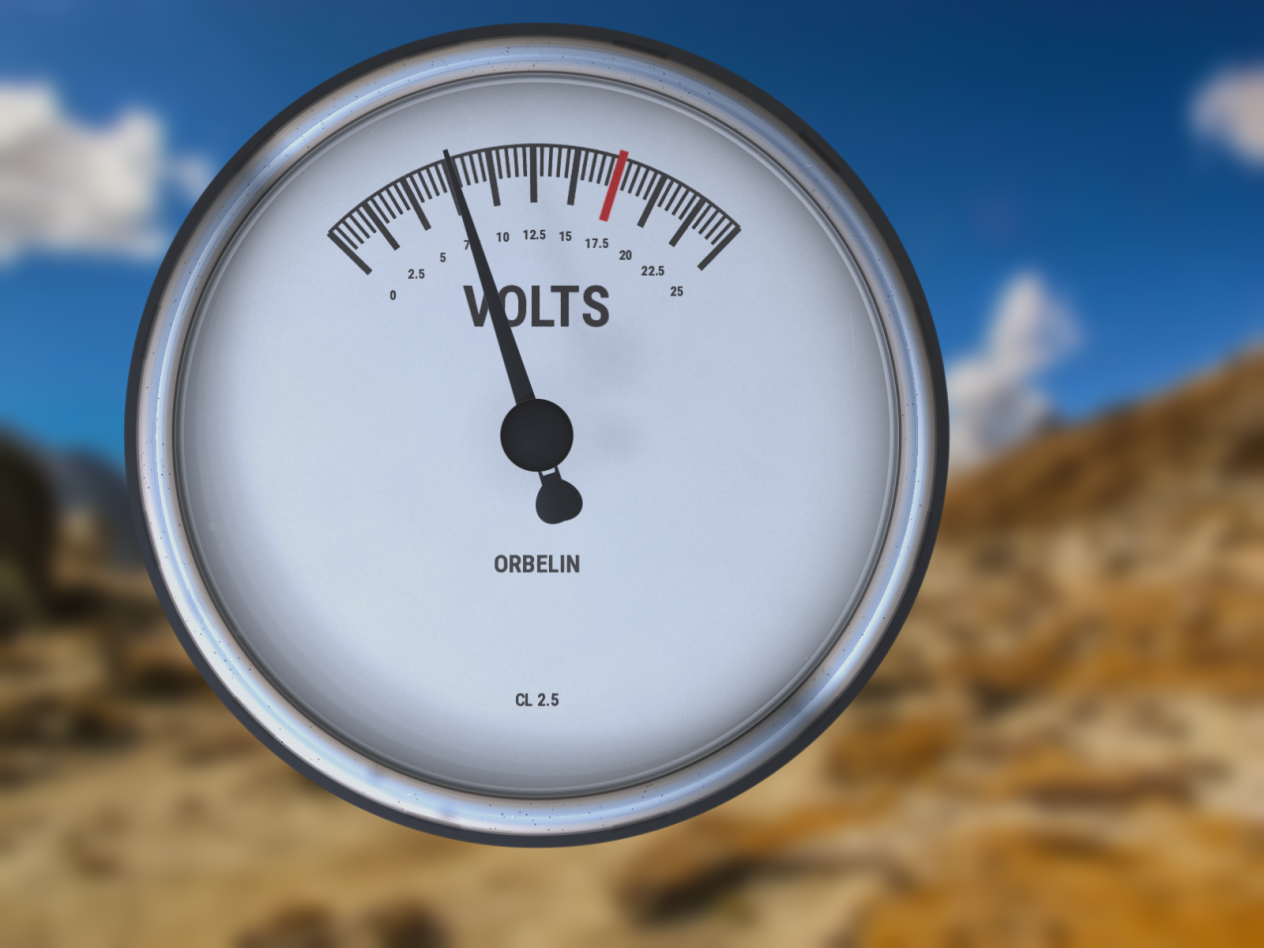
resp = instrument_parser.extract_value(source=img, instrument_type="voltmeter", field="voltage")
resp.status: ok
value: 7.75 V
